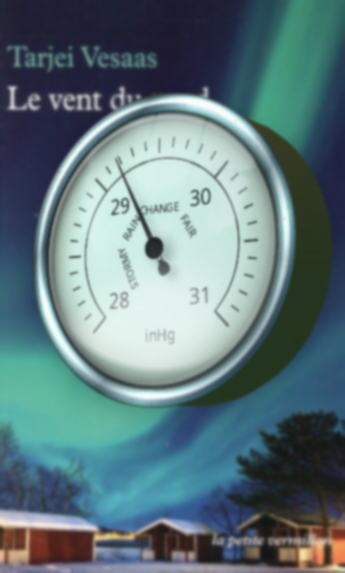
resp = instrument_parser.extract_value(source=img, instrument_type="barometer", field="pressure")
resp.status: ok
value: 29.2 inHg
